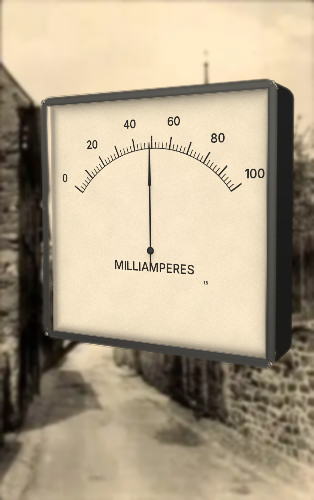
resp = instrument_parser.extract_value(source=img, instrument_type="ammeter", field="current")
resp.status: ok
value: 50 mA
